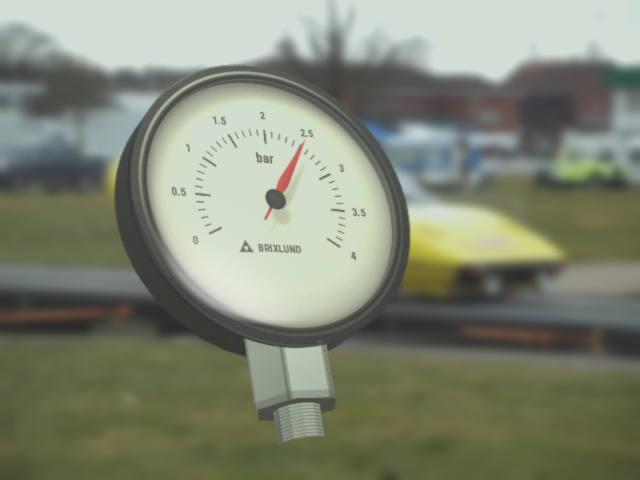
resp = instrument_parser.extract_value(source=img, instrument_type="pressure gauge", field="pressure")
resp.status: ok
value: 2.5 bar
